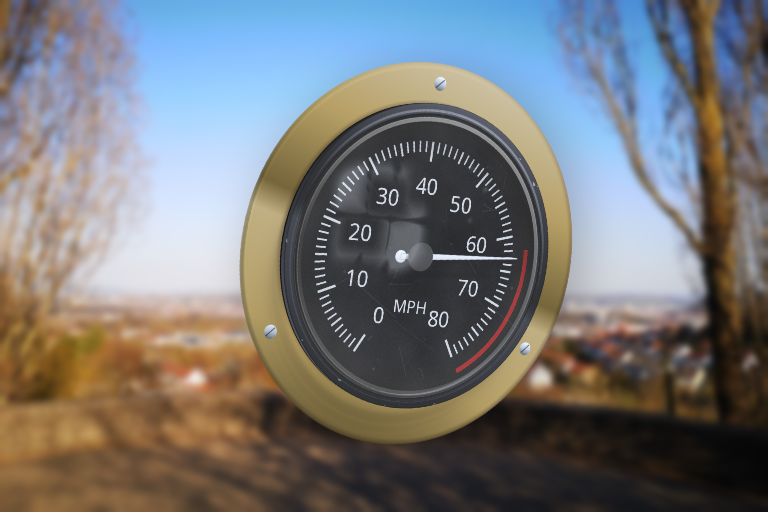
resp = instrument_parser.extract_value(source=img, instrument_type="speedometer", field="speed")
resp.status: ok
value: 63 mph
